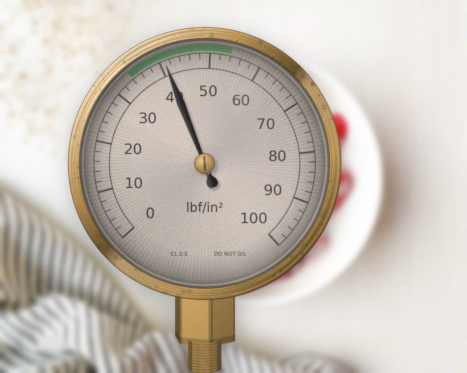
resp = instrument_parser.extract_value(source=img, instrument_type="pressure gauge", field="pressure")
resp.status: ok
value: 41 psi
